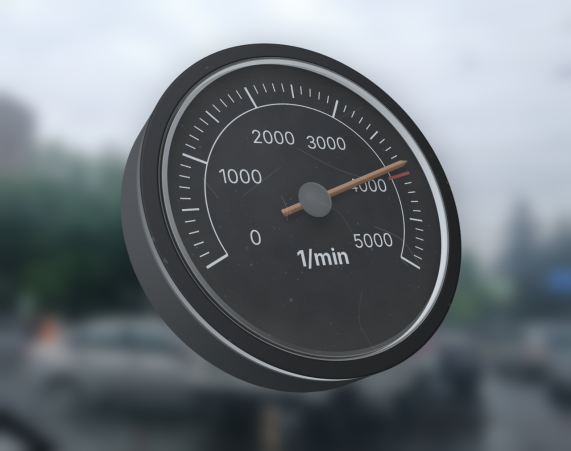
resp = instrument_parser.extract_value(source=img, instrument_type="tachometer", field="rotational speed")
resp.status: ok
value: 3900 rpm
